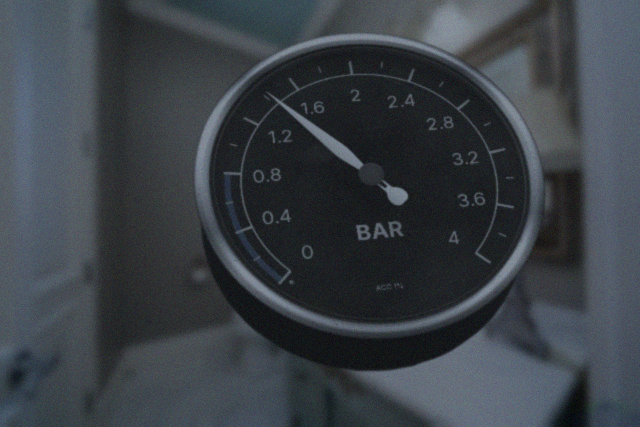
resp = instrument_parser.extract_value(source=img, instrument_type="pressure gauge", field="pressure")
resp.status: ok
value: 1.4 bar
